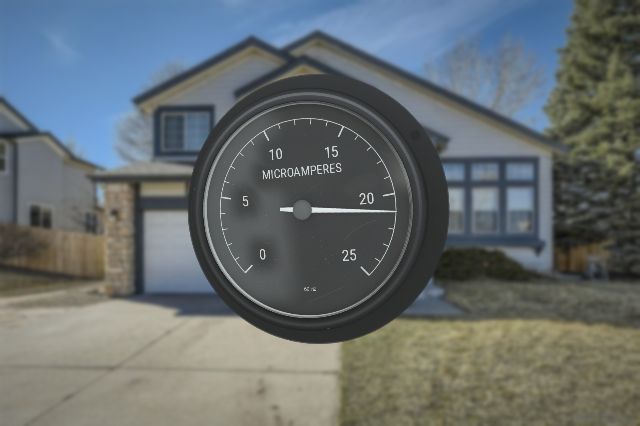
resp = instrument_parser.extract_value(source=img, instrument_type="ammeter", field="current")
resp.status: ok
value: 21 µA
